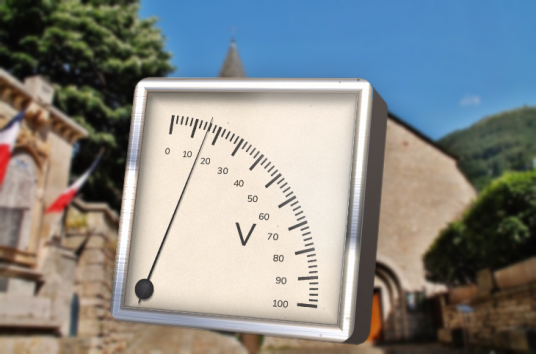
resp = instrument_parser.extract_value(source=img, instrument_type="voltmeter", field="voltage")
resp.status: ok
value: 16 V
